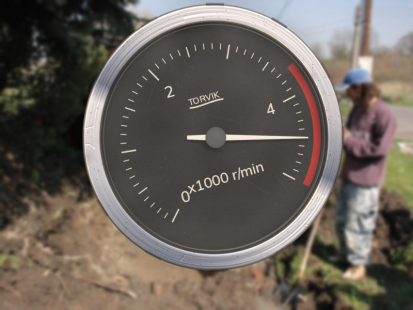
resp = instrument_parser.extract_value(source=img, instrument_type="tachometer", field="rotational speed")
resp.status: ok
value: 4500 rpm
